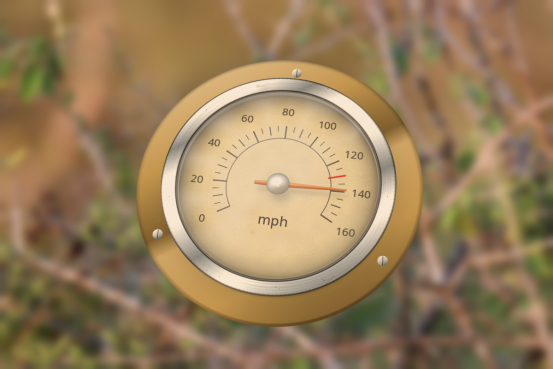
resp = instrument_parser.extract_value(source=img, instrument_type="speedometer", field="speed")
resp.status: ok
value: 140 mph
